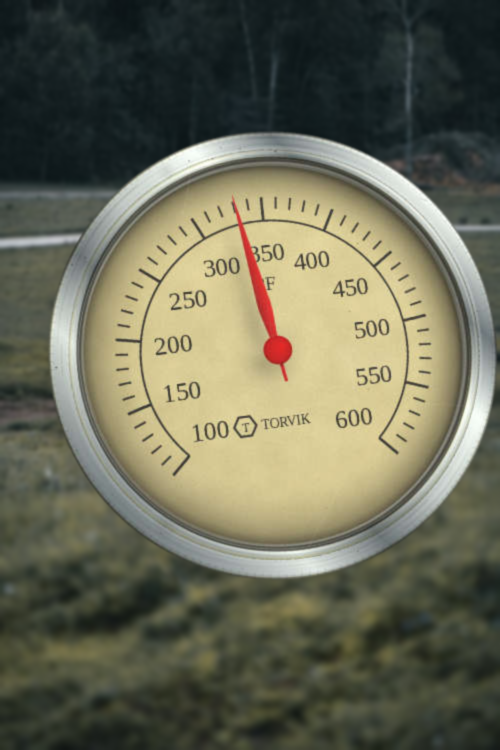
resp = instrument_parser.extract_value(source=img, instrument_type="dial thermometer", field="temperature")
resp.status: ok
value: 330 °F
